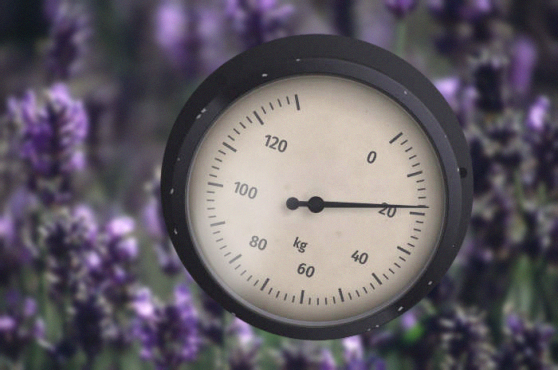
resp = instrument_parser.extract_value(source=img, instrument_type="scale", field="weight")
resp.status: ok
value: 18 kg
